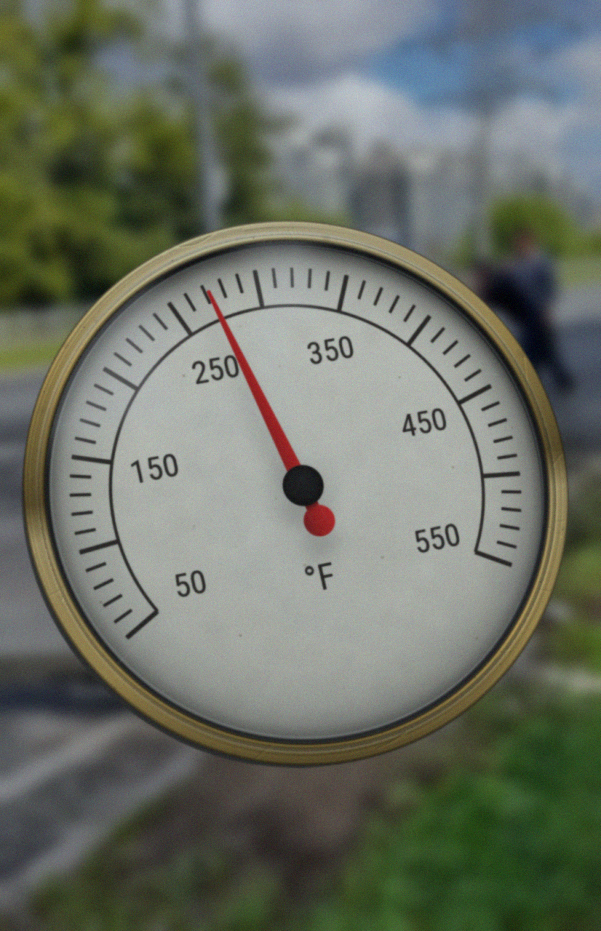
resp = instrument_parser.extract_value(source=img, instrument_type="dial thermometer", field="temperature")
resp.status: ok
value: 270 °F
